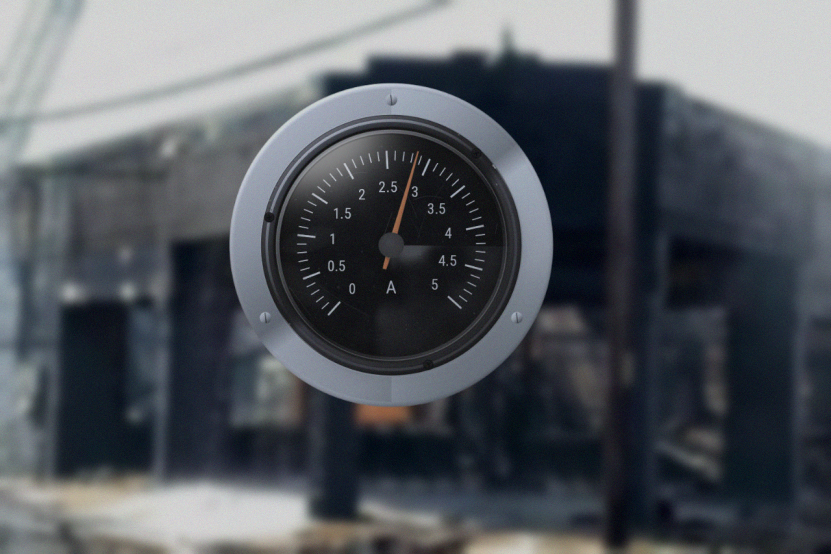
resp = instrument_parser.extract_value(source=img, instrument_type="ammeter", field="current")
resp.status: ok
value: 2.85 A
